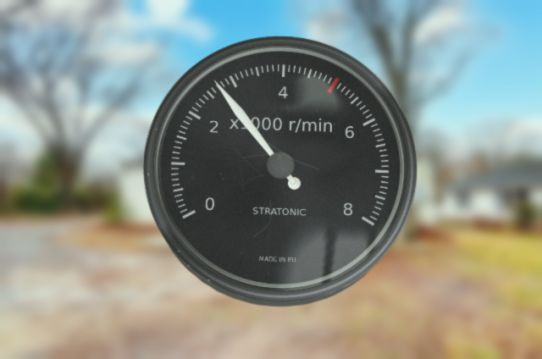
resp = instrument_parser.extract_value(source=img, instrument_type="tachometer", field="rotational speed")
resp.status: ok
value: 2700 rpm
